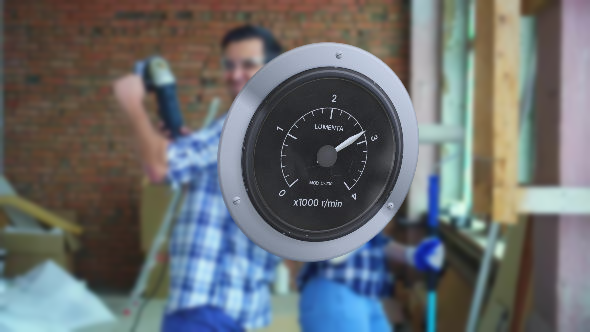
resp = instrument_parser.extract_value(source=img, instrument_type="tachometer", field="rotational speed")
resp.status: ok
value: 2800 rpm
